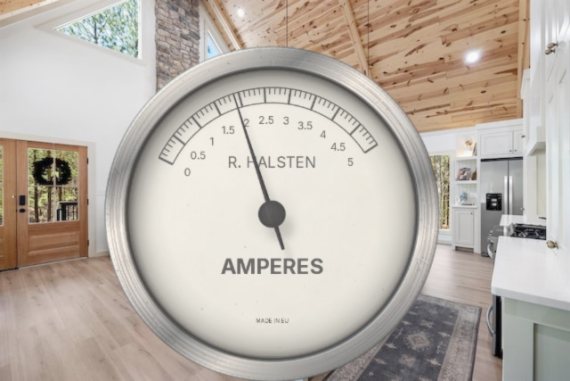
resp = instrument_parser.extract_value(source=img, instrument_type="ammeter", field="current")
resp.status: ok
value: 1.9 A
